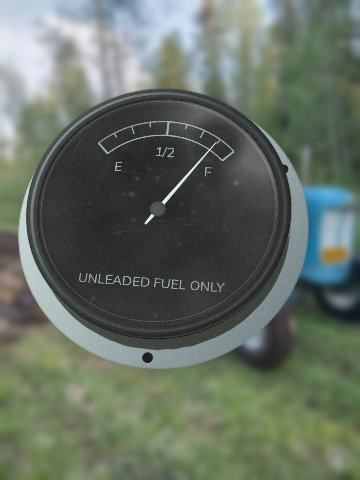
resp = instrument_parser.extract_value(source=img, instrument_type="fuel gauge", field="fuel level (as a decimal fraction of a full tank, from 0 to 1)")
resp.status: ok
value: 0.875
